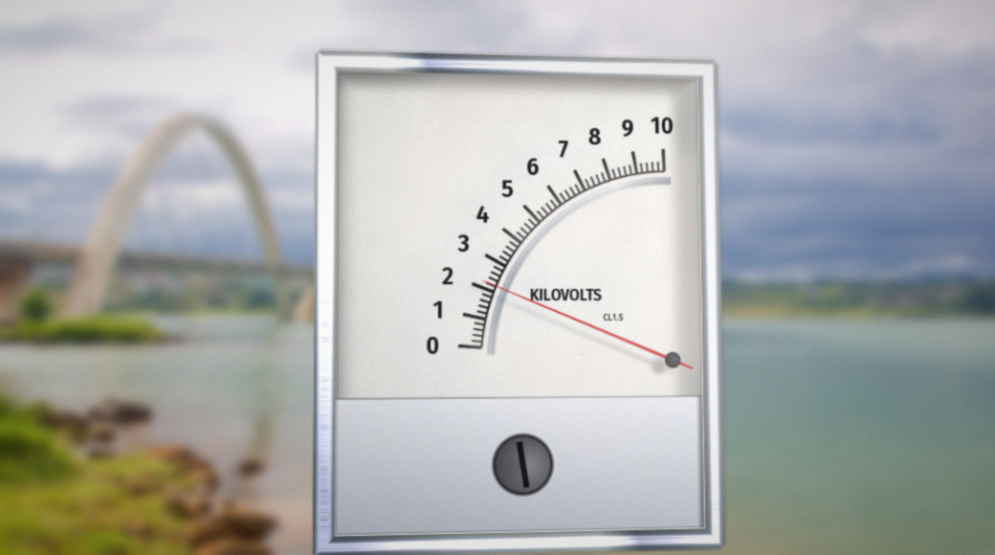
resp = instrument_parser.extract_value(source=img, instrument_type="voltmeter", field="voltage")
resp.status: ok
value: 2.2 kV
